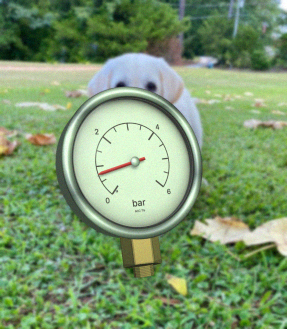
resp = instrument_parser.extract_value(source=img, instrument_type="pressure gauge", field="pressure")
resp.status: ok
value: 0.75 bar
